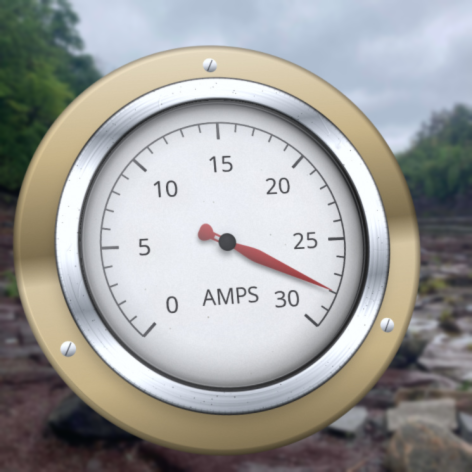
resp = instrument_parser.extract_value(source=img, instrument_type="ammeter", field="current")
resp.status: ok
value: 28 A
